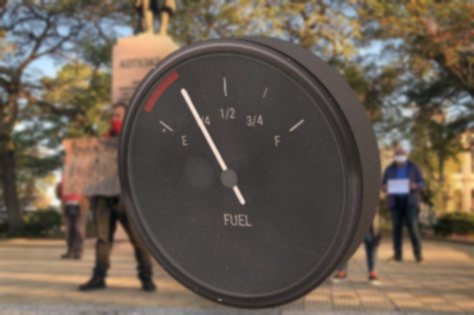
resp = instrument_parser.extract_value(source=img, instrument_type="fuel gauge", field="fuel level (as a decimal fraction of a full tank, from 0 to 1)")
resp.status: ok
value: 0.25
